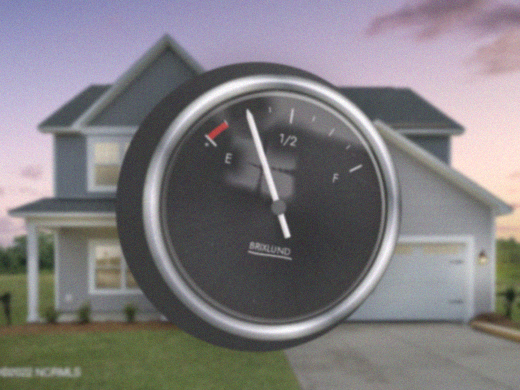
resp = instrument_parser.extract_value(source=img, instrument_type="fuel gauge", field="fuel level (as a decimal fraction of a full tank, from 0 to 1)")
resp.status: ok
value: 0.25
